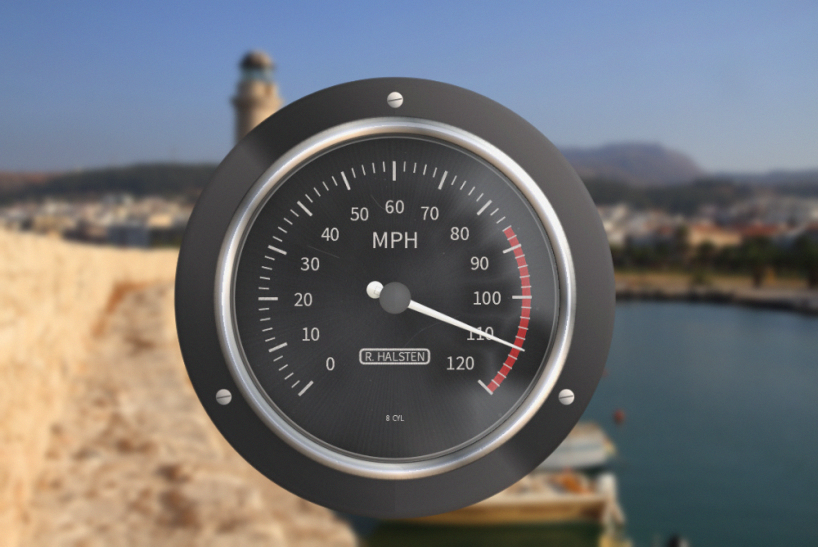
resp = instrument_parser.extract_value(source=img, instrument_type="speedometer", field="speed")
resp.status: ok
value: 110 mph
